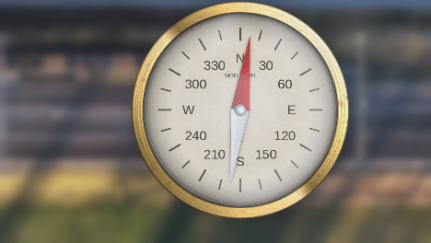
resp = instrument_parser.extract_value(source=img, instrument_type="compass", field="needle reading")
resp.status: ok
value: 7.5 °
